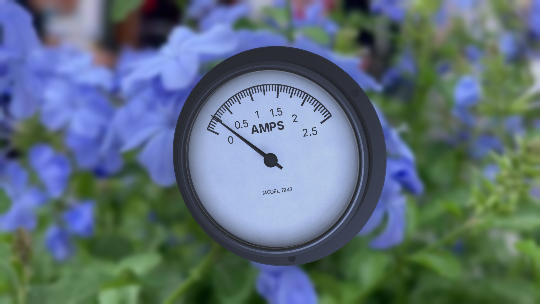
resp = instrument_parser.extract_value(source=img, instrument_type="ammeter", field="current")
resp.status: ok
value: 0.25 A
